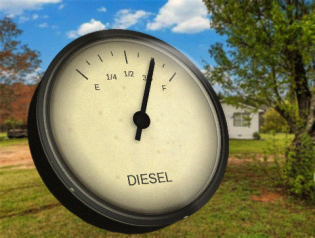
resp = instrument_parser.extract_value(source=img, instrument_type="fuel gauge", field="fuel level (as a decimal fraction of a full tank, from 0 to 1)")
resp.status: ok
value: 0.75
